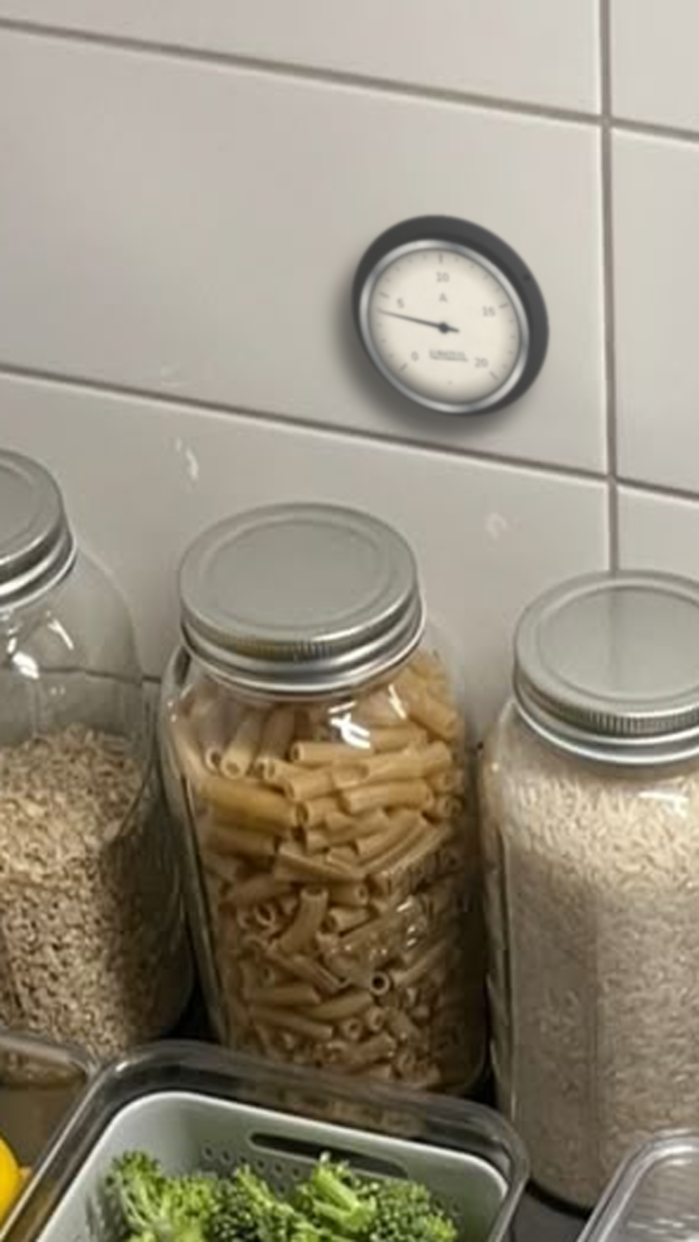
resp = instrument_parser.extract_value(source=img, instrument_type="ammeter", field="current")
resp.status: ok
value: 4 A
